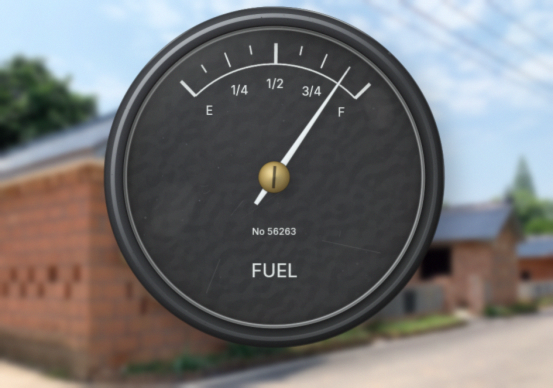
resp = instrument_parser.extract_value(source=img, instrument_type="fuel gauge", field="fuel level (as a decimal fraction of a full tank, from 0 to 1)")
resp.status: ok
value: 0.875
